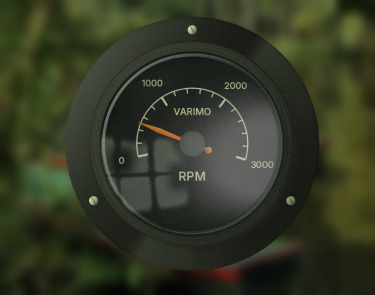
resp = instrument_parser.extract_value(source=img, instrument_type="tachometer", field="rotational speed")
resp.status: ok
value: 500 rpm
